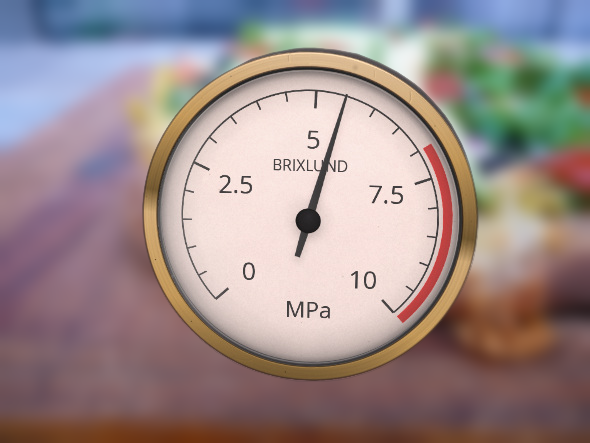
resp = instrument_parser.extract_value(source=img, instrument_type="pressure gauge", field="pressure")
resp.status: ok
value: 5.5 MPa
